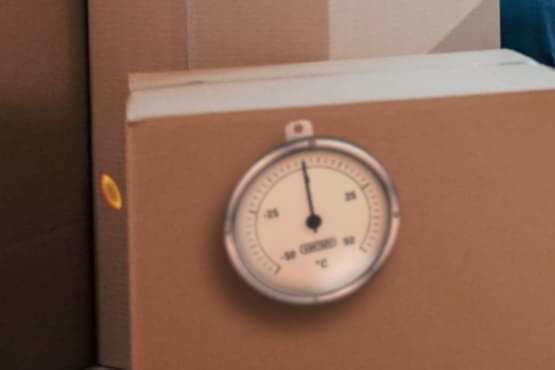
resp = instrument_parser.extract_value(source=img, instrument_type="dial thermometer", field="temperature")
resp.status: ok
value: 0 °C
